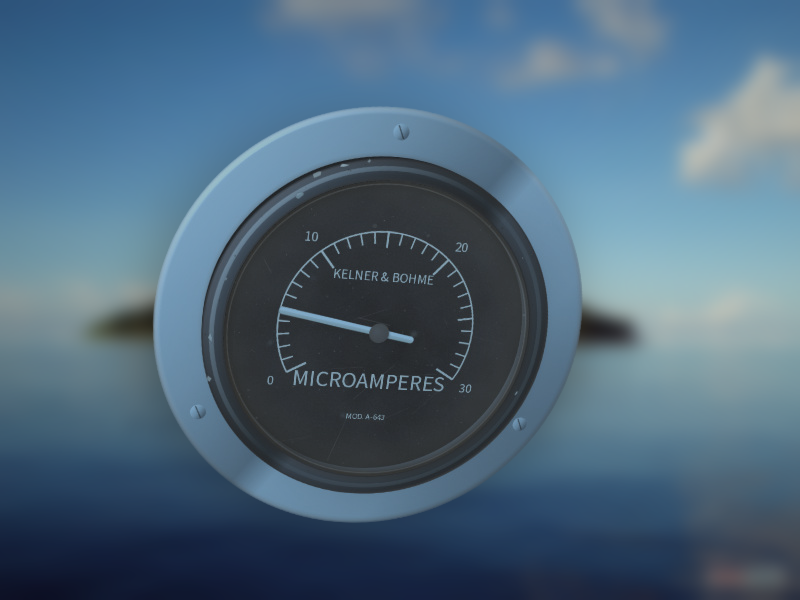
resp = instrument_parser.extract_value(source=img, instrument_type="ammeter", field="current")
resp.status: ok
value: 5 µA
